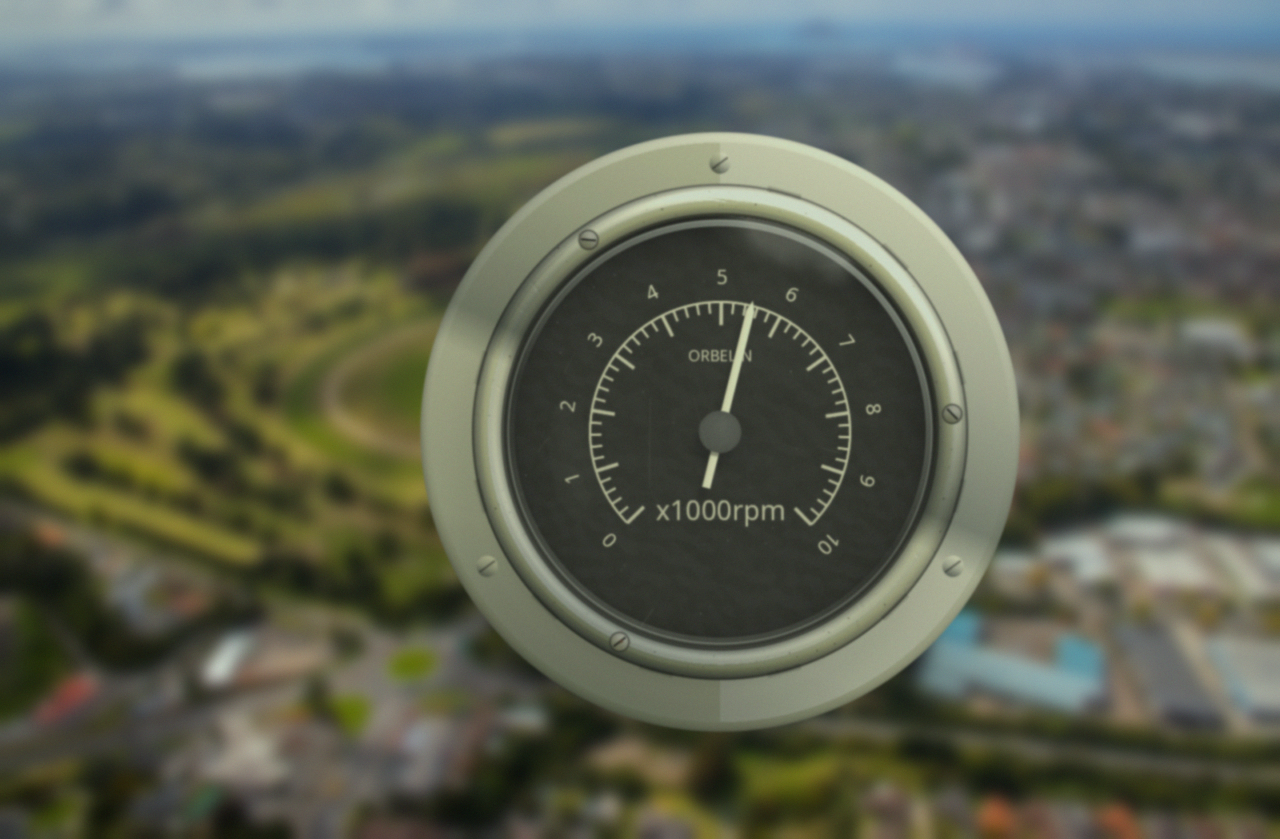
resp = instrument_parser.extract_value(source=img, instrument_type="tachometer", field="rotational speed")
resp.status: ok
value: 5500 rpm
